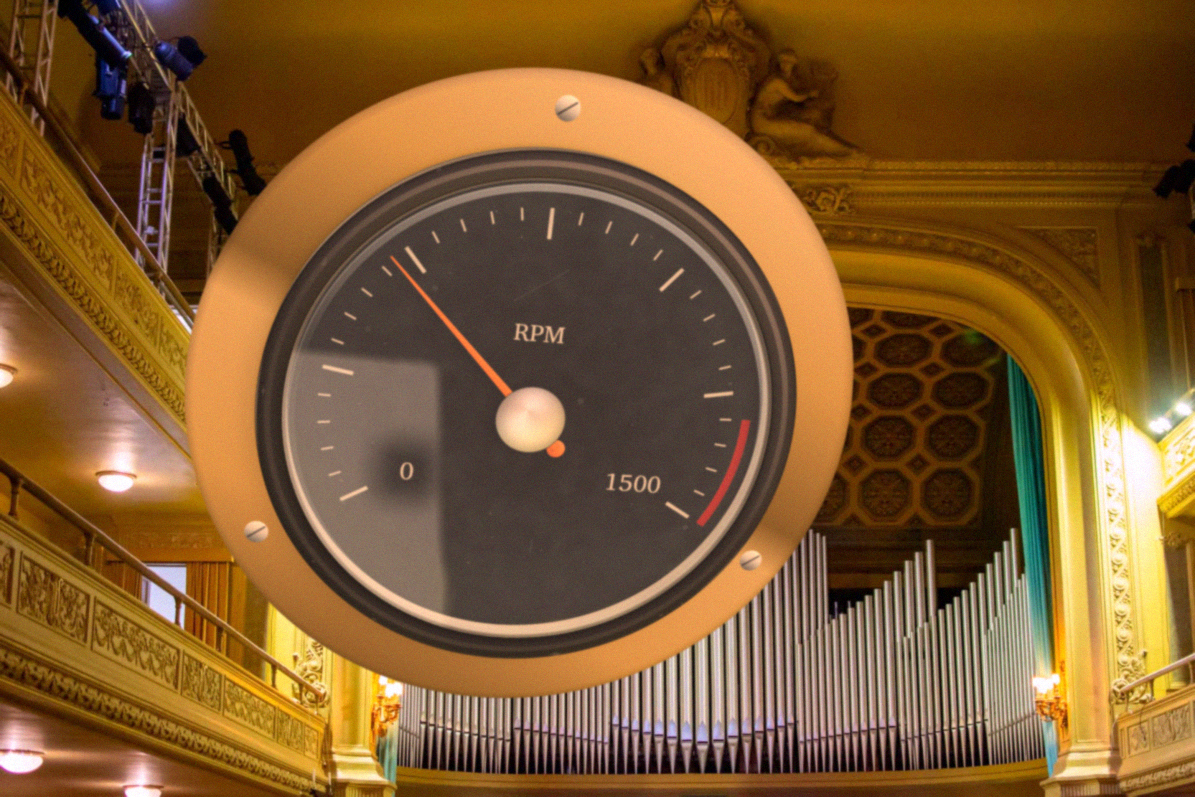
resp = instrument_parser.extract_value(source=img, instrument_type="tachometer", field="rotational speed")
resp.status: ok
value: 475 rpm
